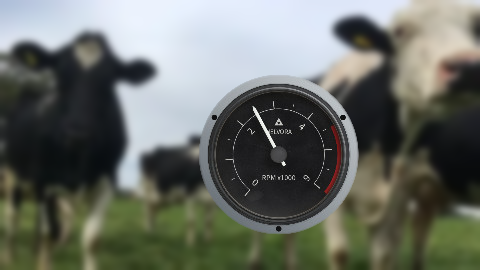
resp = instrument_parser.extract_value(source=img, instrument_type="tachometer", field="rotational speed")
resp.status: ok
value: 2500 rpm
